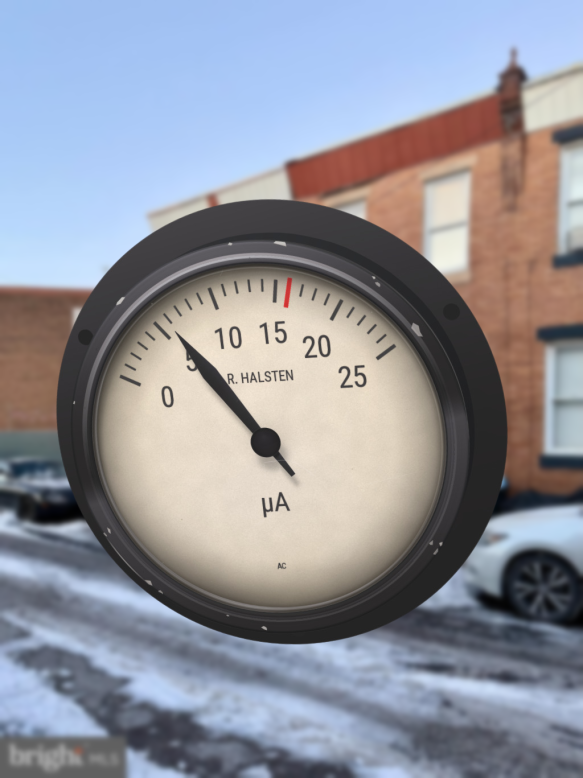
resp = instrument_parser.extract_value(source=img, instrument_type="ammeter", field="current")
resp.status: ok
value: 6 µA
